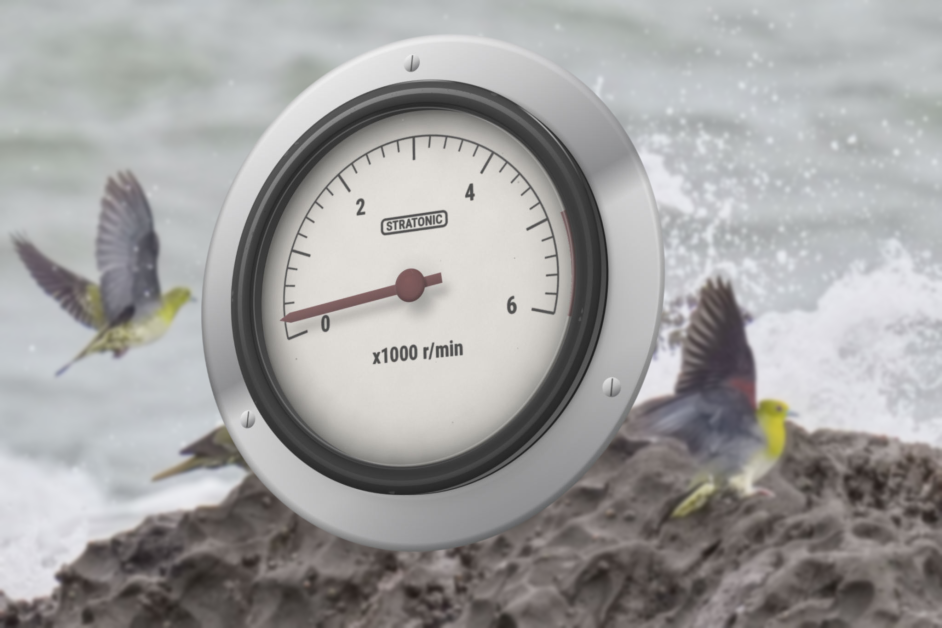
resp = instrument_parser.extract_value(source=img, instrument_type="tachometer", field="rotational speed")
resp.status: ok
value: 200 rpm
